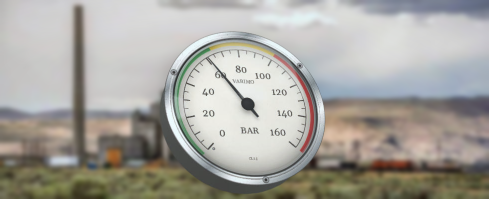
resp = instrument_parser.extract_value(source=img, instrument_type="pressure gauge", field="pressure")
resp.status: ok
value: 60 bar
